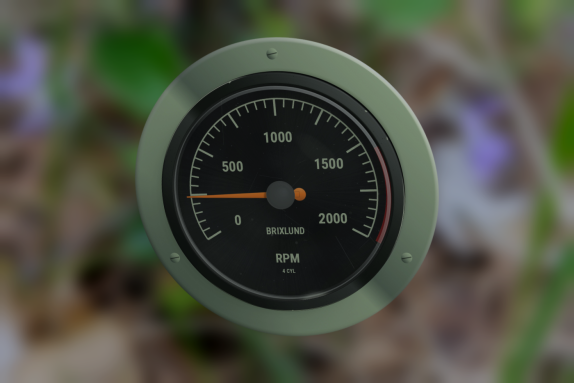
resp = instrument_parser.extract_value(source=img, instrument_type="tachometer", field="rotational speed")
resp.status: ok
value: 250 rpm
